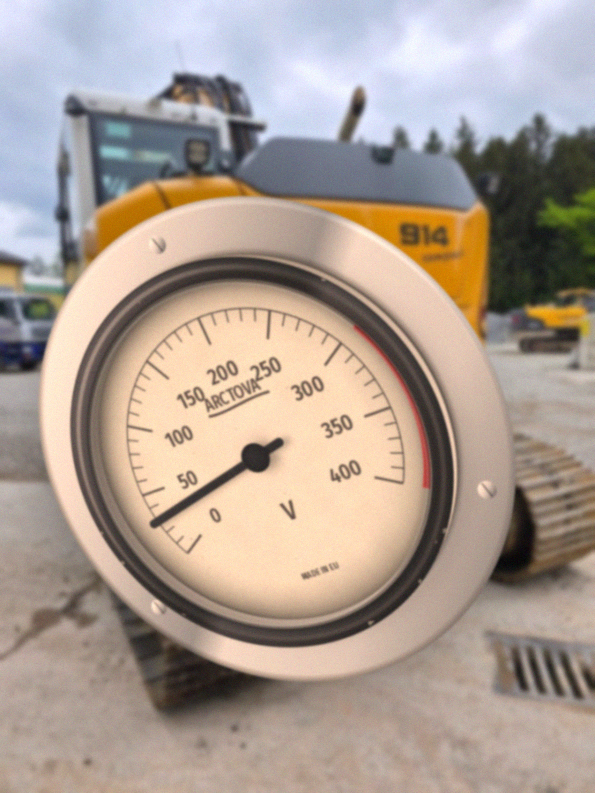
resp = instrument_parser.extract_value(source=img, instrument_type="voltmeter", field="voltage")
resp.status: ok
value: 30 V
